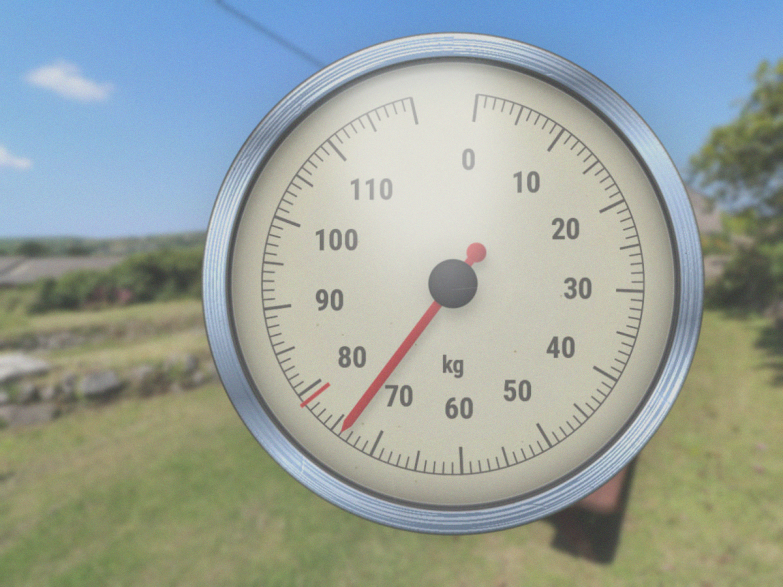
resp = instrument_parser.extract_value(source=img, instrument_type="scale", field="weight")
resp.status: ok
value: 74 kg
